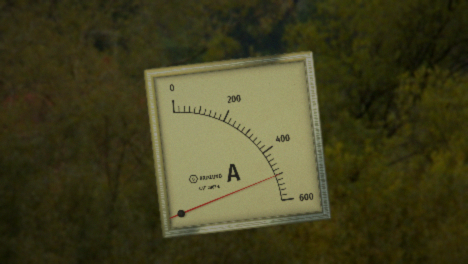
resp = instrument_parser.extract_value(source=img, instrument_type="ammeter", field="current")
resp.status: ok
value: 500 A
